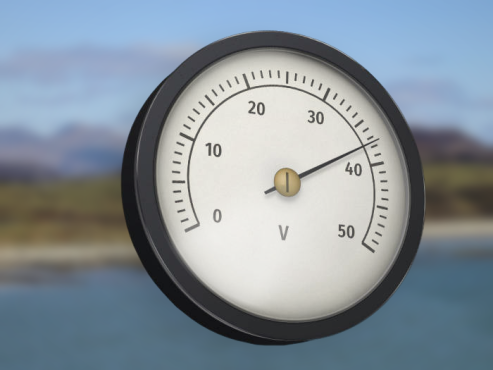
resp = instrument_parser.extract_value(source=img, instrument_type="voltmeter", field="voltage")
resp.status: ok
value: 37.5 V
